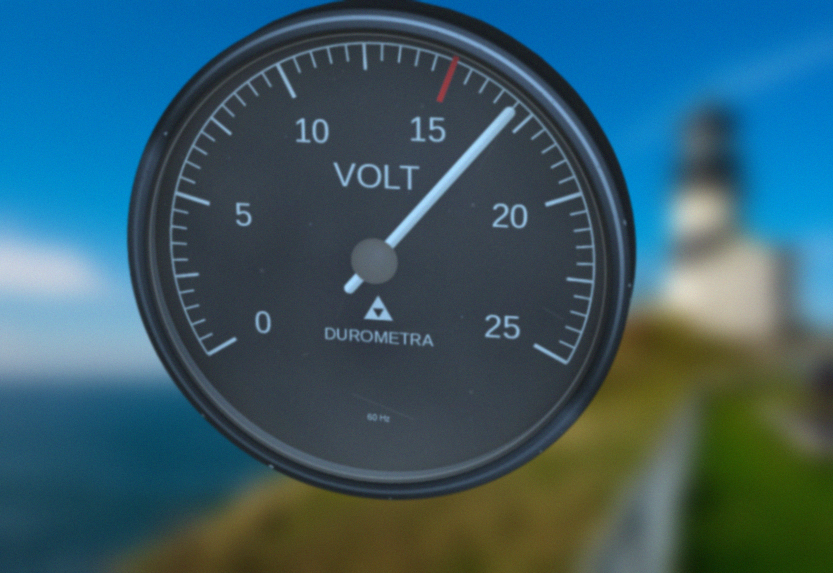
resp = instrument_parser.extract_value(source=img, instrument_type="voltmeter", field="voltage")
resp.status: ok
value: 17 V
